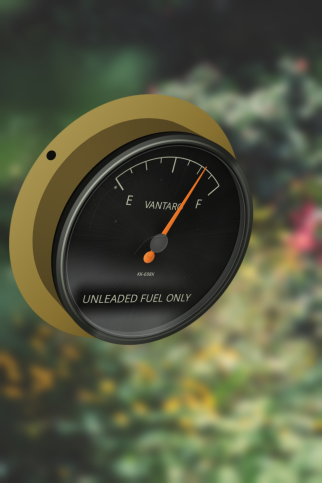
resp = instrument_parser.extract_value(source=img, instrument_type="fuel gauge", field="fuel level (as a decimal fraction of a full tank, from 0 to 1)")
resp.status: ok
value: 0.75
